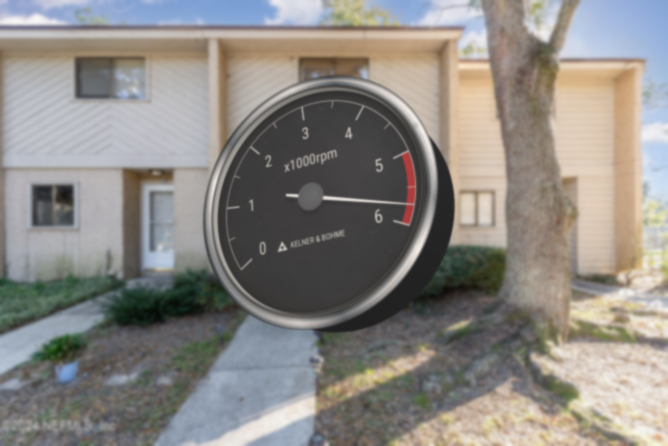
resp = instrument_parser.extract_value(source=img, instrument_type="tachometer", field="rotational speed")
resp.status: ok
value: 5750 rpm
